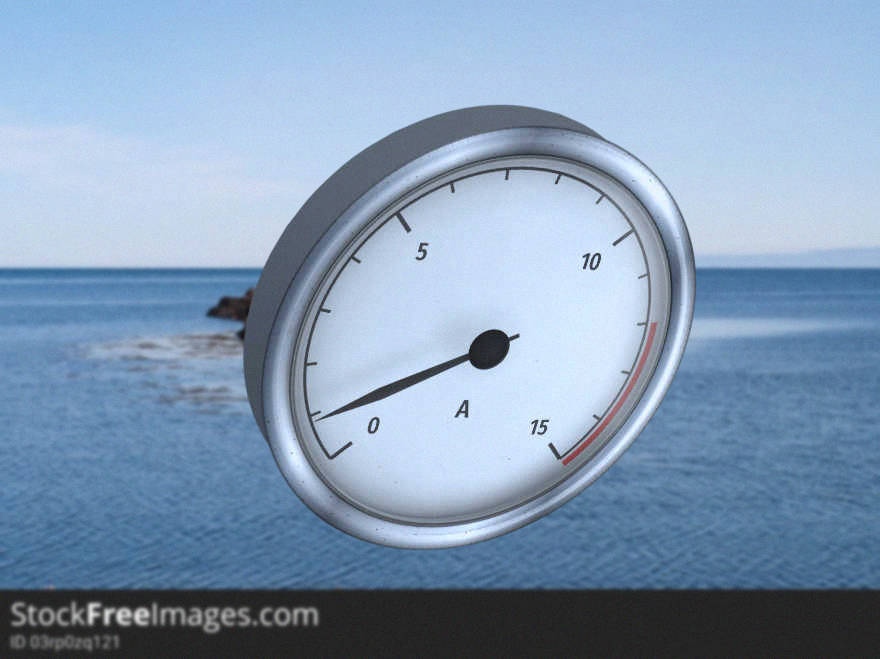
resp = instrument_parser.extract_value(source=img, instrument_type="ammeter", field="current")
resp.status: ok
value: 1 A
